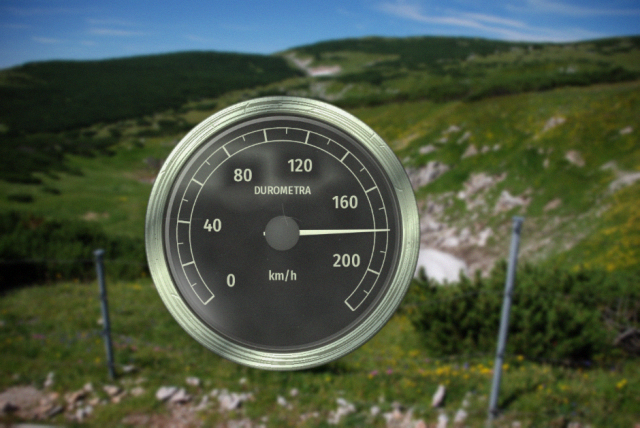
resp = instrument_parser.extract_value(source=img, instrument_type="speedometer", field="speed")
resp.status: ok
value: 180 km/h
